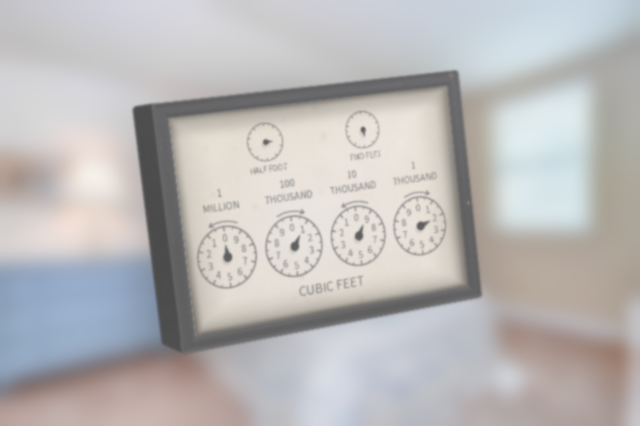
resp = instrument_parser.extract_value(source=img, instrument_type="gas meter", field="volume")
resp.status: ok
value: 9200 ft³
